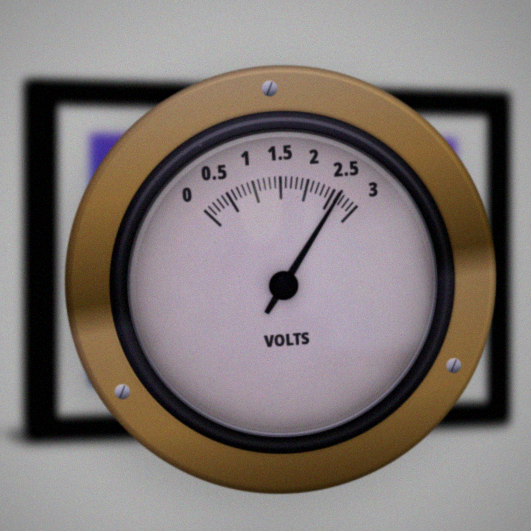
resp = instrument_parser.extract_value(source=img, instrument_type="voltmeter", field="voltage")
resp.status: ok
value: 2.6 V
